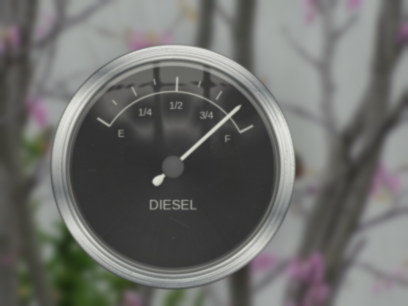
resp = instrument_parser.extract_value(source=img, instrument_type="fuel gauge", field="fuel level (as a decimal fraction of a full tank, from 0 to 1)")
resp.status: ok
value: 0.875
